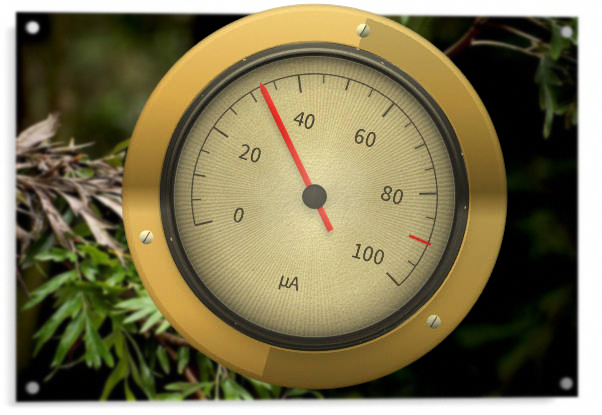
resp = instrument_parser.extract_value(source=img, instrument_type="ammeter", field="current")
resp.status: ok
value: 32.5 µA
